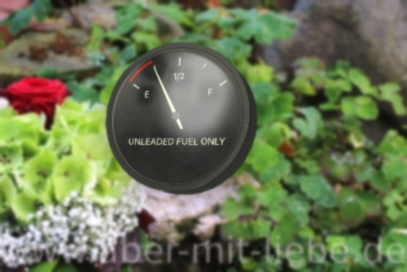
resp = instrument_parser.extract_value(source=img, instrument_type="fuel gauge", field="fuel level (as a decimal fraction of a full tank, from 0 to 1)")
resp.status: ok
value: 0.25
